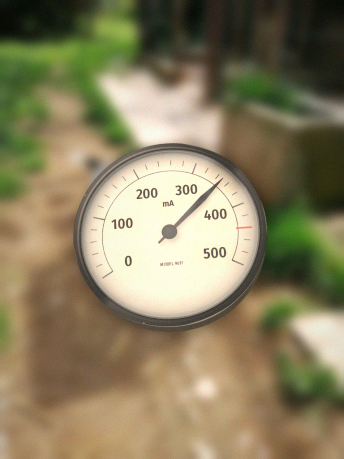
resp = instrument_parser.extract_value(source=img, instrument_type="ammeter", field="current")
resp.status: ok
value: 350 mA
